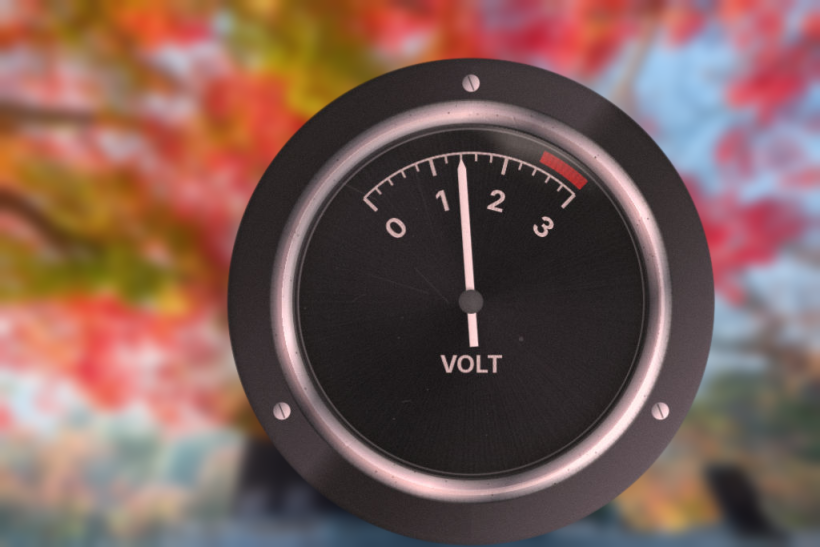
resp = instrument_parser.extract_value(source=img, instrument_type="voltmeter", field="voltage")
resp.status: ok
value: 1.4 V
